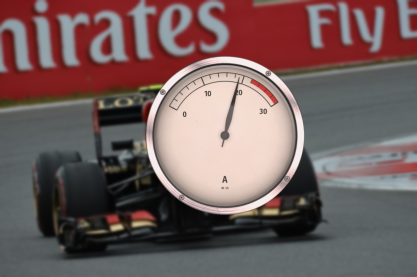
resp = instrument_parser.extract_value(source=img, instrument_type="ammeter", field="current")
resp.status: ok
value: 19 A
